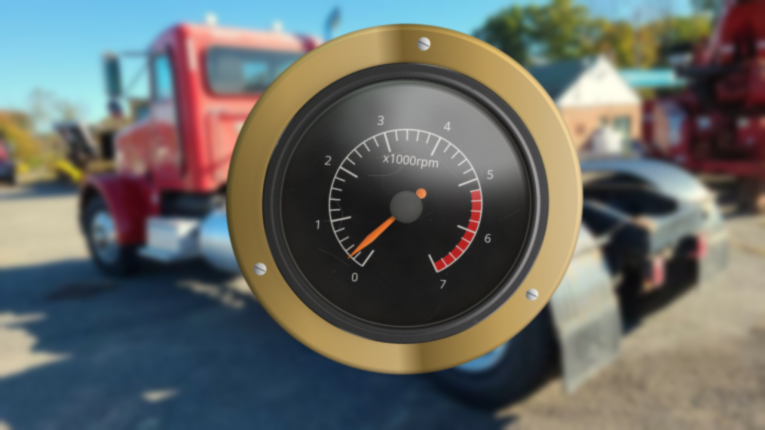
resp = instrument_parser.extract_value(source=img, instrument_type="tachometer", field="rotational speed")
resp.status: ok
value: 300 rpm
